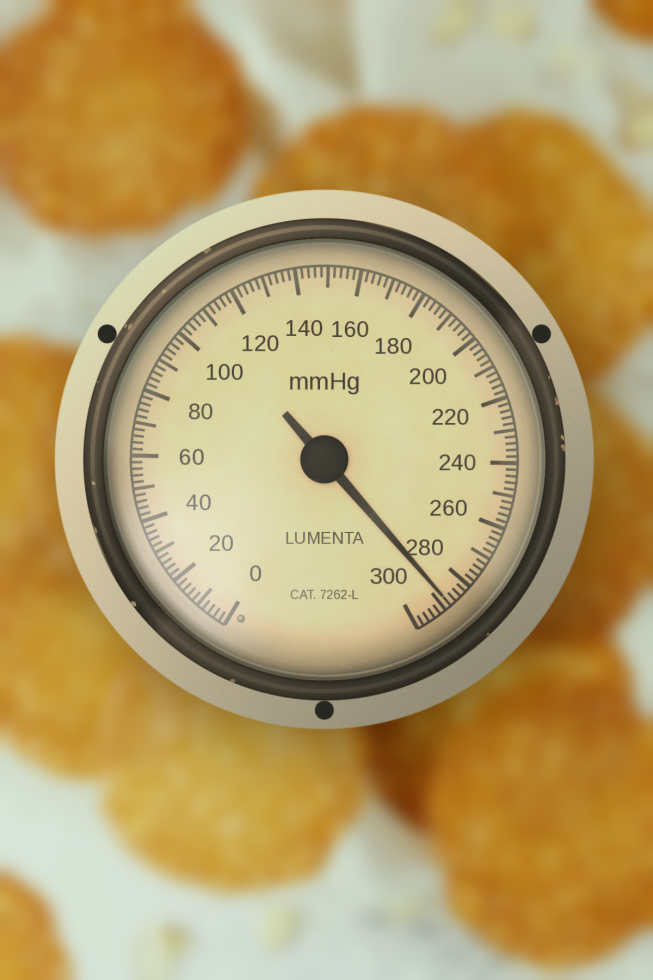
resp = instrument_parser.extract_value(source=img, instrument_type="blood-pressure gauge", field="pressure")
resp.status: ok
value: 288 mmHg
